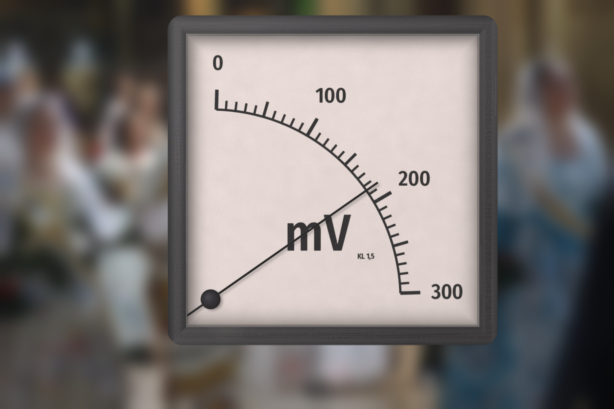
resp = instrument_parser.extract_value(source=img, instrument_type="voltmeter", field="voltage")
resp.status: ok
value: 185 mV
